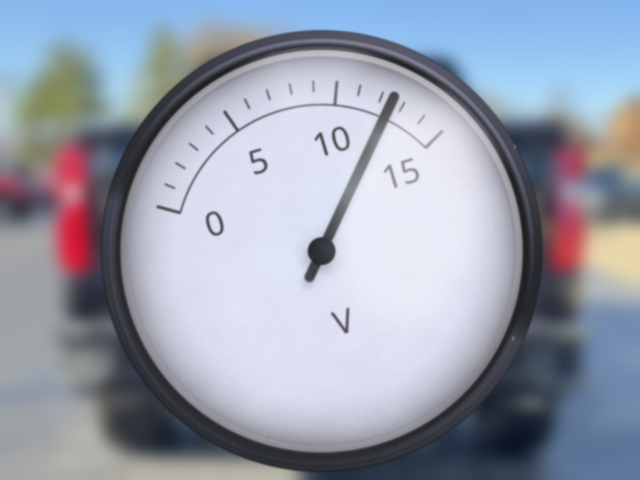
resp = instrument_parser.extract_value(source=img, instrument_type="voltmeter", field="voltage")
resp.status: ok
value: 12.5 V
